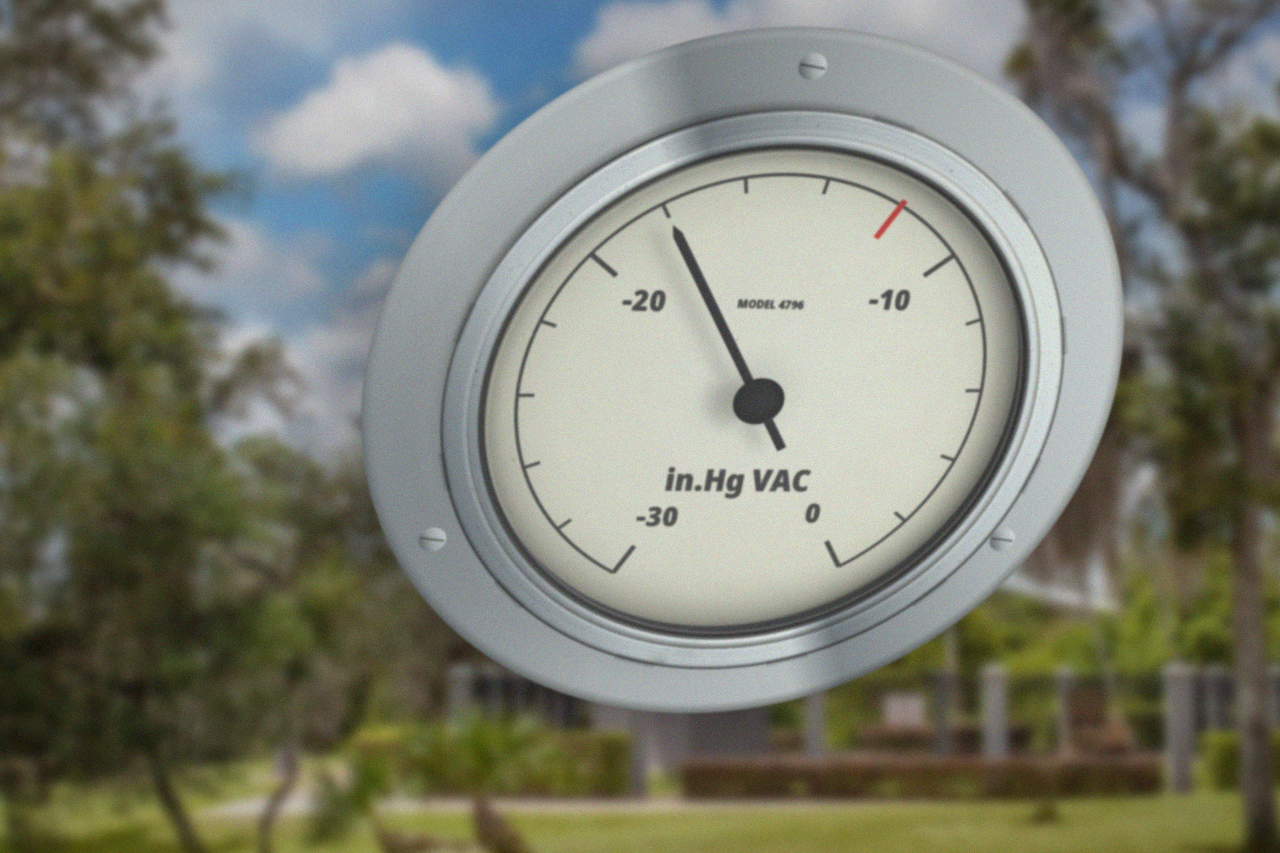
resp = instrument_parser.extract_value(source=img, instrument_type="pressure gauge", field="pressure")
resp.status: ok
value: -18 inHg
